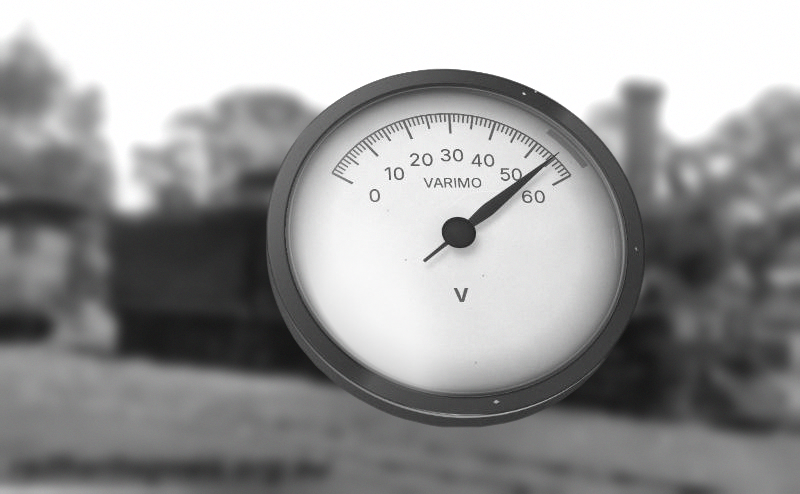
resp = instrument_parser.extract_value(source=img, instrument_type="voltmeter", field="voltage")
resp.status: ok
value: 55 V
